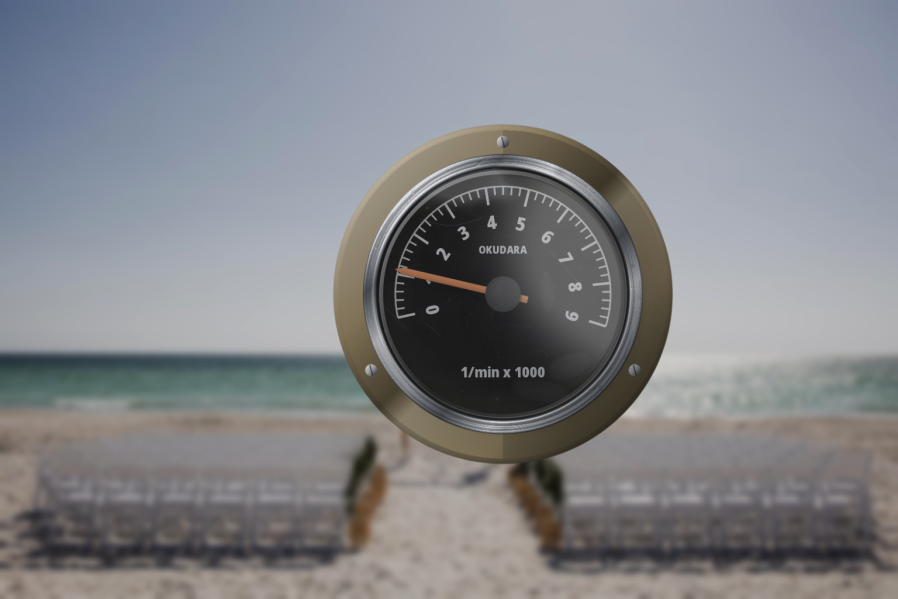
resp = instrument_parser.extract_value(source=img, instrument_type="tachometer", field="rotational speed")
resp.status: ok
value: 1100 rpm
